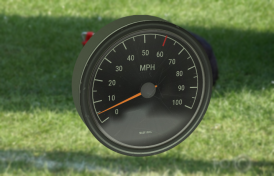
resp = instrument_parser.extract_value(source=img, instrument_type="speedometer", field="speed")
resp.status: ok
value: 5 mph
